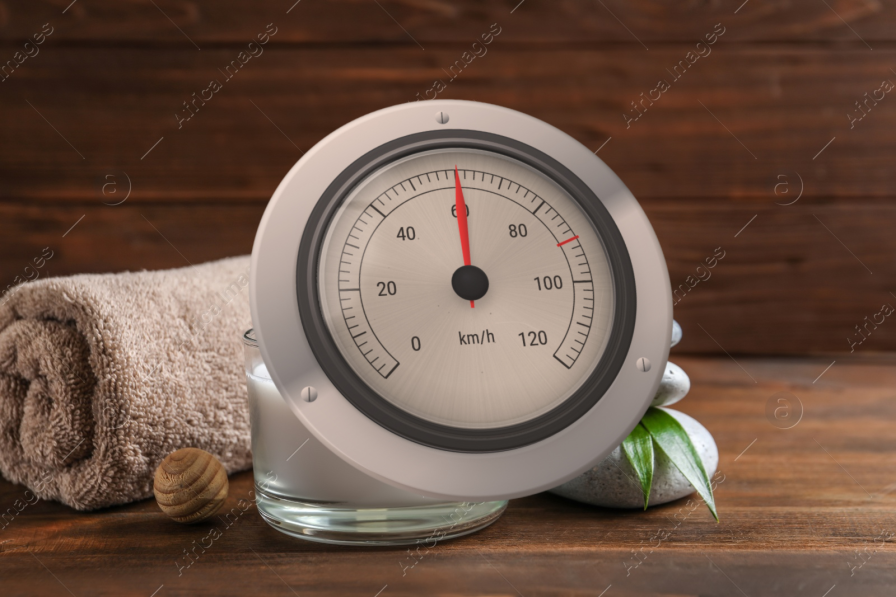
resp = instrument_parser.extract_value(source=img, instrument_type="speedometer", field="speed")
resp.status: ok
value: 60 km/h
